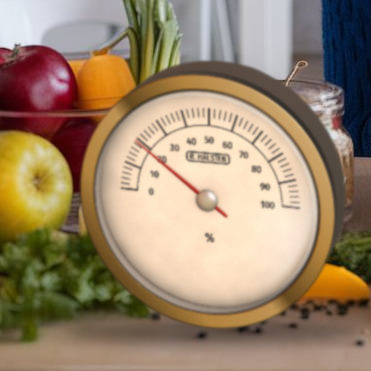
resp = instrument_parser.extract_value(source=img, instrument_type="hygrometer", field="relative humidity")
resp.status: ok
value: 20 %
